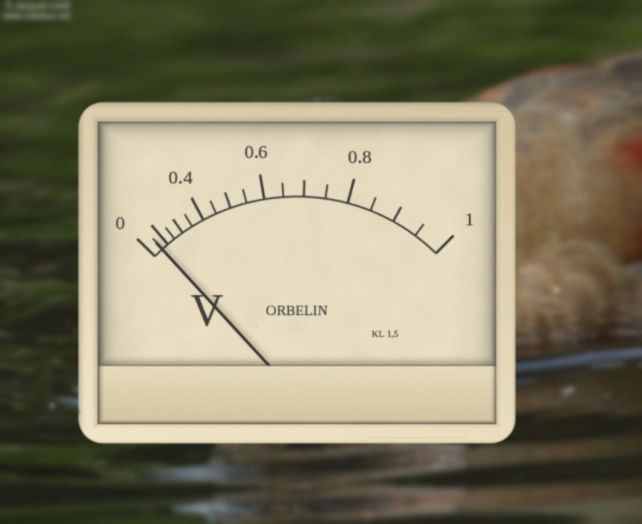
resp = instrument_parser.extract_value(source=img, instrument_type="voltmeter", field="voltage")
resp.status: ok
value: 0.15 V
